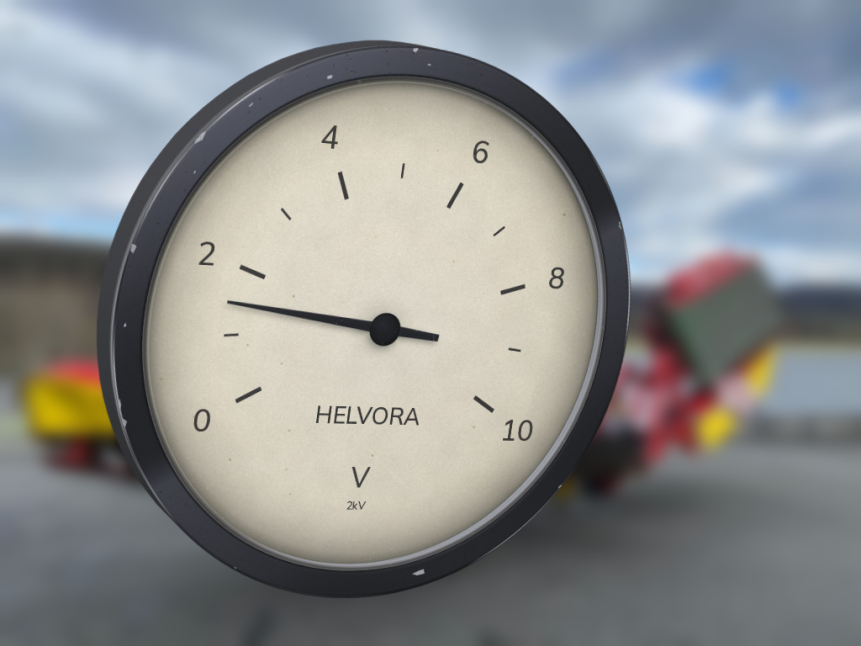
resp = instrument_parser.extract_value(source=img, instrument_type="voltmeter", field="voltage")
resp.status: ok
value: 1.5 V
